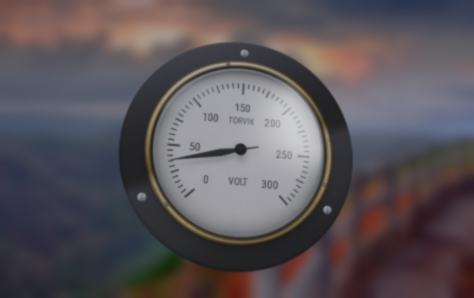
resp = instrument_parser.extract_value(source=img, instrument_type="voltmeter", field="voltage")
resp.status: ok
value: 35 V
